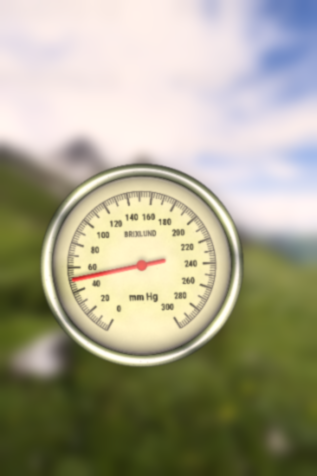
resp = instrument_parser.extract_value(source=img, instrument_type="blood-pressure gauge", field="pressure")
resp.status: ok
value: 50 mmHg
